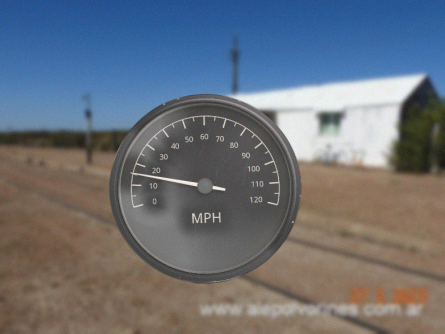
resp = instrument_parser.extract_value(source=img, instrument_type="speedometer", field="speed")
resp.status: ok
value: 15 mph
